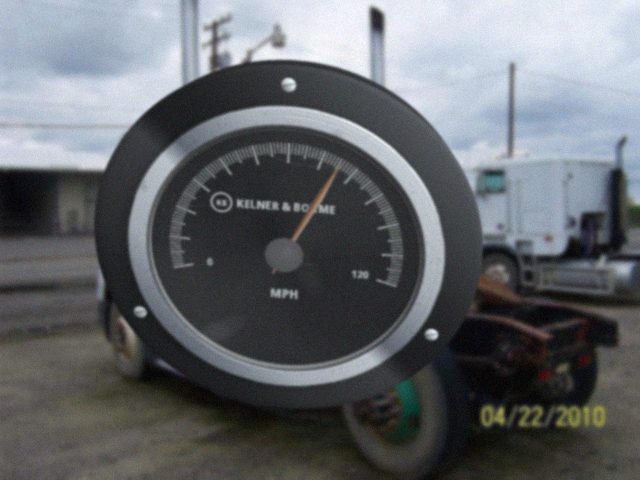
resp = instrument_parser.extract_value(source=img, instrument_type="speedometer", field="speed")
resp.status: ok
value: 75 mph
